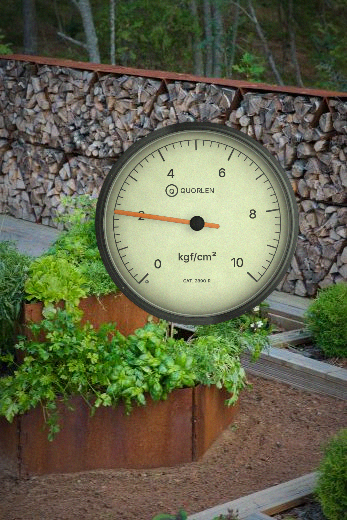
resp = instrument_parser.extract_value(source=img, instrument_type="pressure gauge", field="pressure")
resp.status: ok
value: 2 kg/cm²
